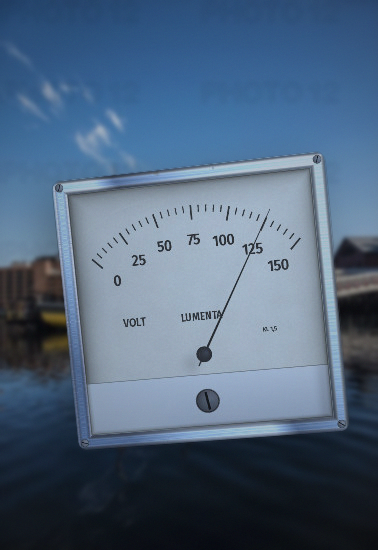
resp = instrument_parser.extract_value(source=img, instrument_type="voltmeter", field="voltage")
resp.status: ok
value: 125 V
